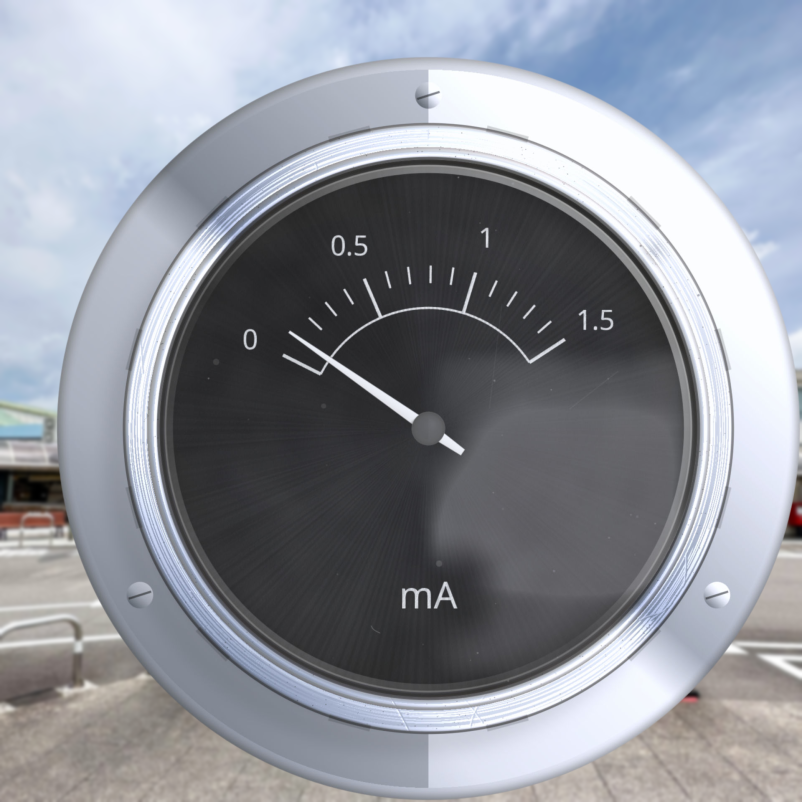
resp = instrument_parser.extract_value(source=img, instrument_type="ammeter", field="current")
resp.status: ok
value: 0.1 mA
